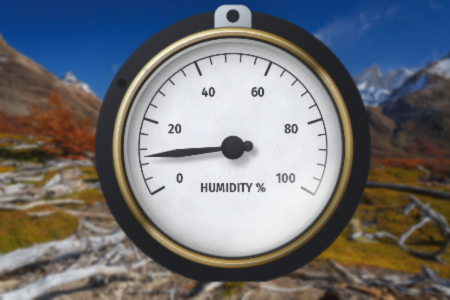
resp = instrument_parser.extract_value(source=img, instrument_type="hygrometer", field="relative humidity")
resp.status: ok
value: 10 %
